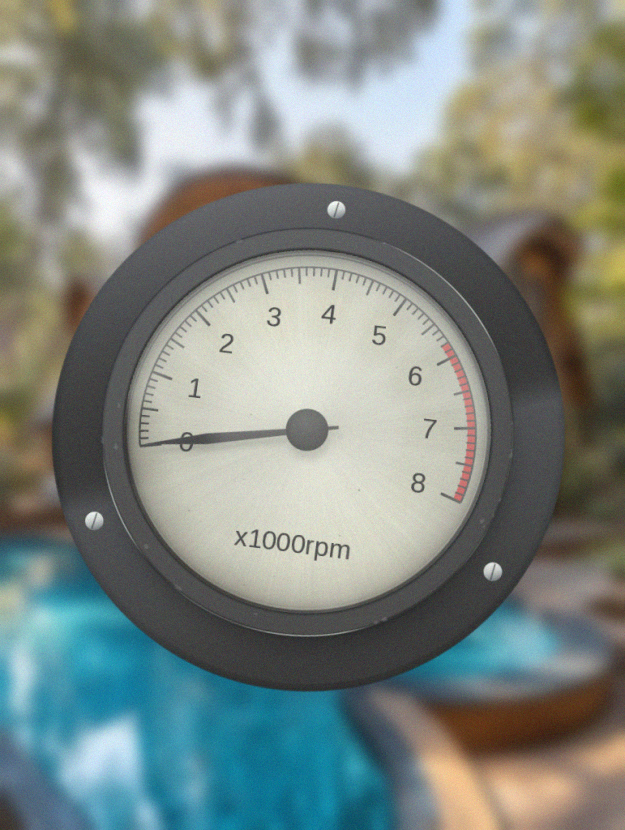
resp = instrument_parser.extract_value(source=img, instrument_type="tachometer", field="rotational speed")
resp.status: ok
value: 0 rpm
